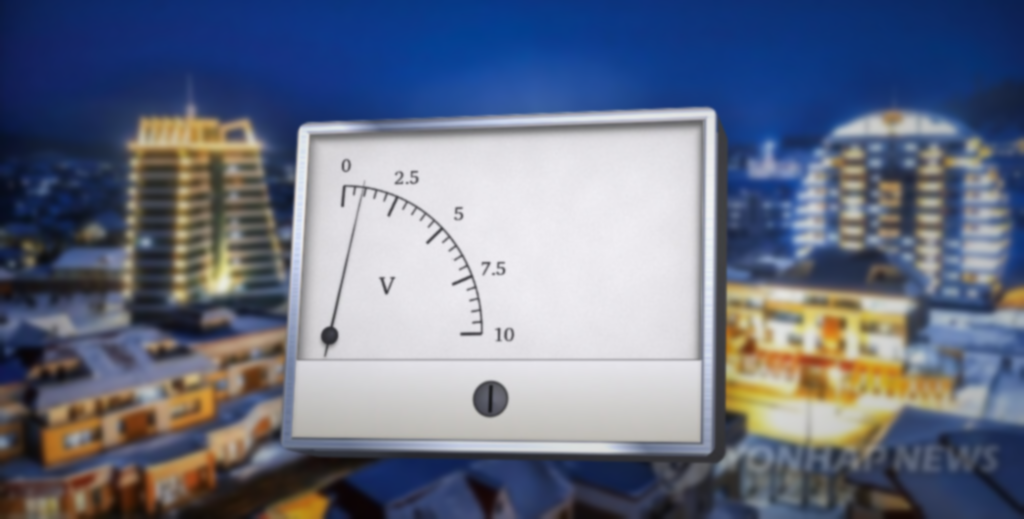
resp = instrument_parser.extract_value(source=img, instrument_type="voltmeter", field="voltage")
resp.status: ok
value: 1 V
